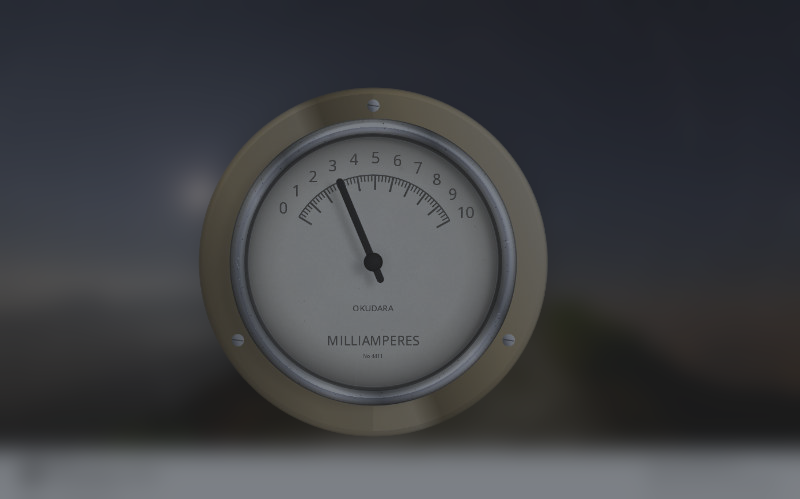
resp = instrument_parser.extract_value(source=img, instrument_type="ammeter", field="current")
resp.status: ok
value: 3 mA
